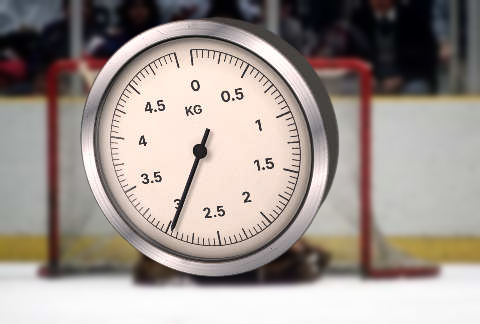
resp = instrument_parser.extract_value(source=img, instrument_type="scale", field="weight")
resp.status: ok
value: 2.95 kg
